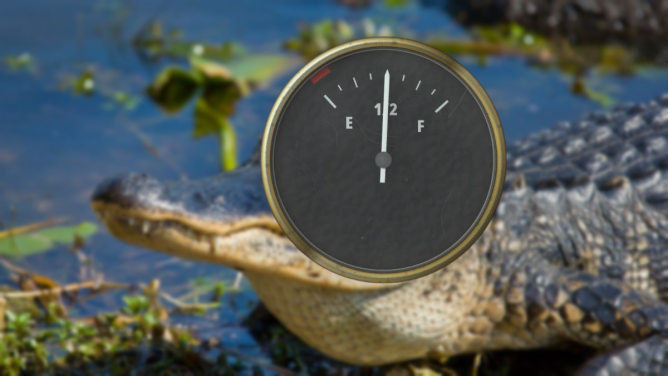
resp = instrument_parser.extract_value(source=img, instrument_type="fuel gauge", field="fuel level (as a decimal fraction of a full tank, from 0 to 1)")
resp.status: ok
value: 0.5
